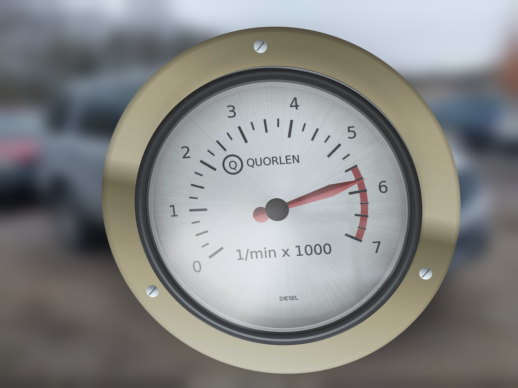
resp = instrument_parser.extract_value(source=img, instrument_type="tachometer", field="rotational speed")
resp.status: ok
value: 5750 rpm
